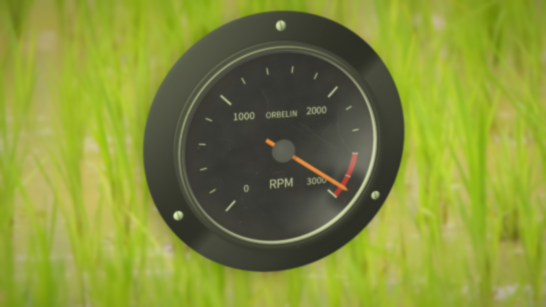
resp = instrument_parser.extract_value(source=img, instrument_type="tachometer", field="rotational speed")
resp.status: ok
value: 2900 rpm
